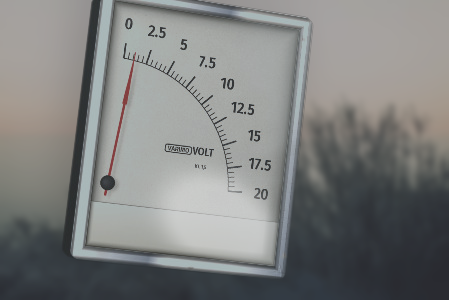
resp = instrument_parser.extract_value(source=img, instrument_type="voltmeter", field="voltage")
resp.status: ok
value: 1 V
